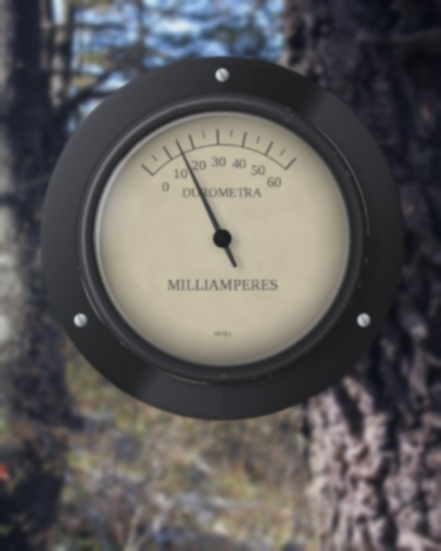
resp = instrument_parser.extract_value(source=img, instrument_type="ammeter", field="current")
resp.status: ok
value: 15 mA
